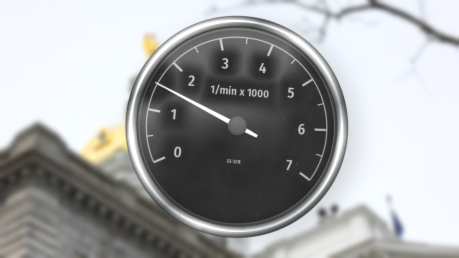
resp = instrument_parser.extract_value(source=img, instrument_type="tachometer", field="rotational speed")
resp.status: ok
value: 1500 rpm
